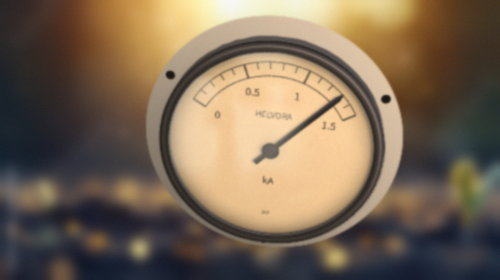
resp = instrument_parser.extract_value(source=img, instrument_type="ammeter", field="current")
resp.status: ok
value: 1.3 kA
